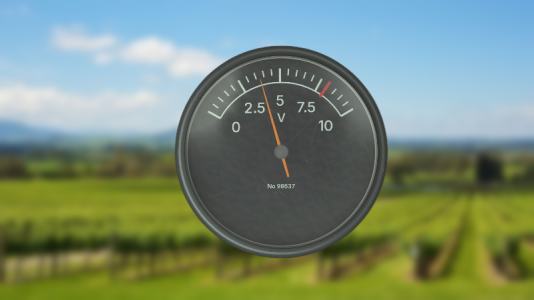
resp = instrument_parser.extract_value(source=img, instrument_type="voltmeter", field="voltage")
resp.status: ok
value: 3.75 V
